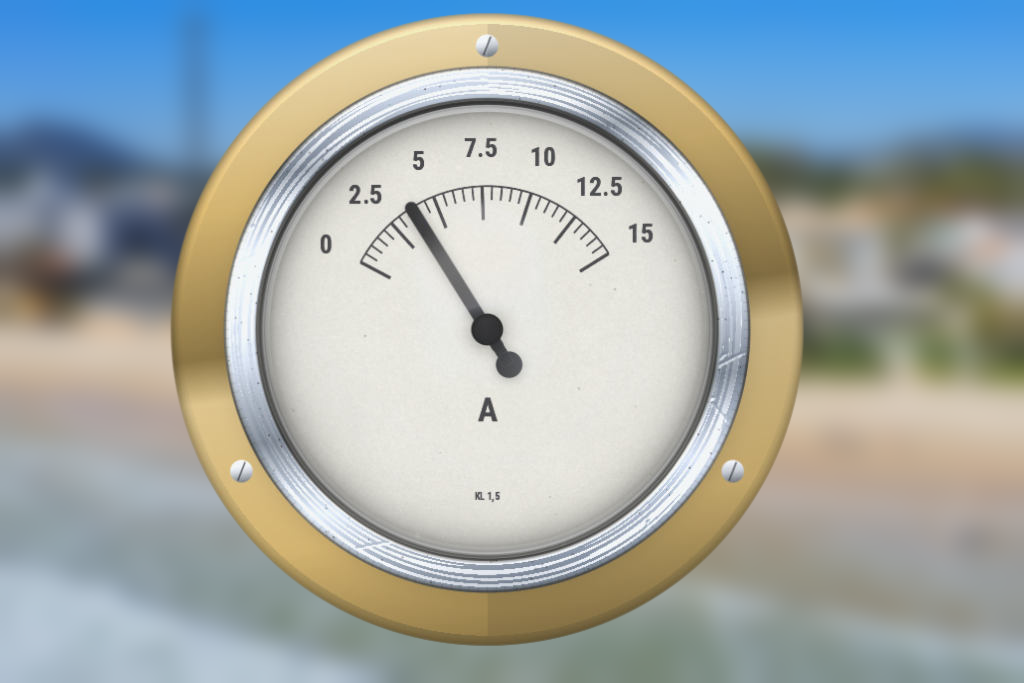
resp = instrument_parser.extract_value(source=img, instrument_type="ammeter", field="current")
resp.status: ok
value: 3.75 A
